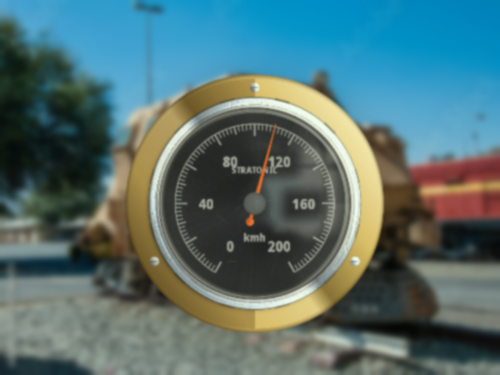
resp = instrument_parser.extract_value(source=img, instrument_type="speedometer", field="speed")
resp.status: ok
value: 110 km/h
